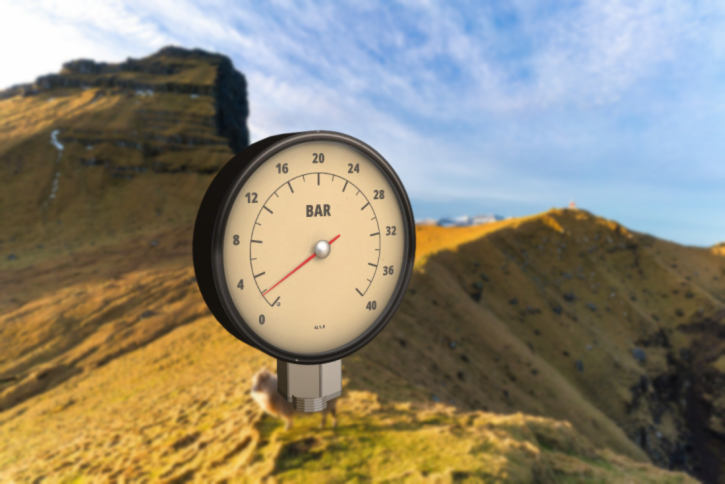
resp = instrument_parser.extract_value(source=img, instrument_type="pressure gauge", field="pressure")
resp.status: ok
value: 2 bar
